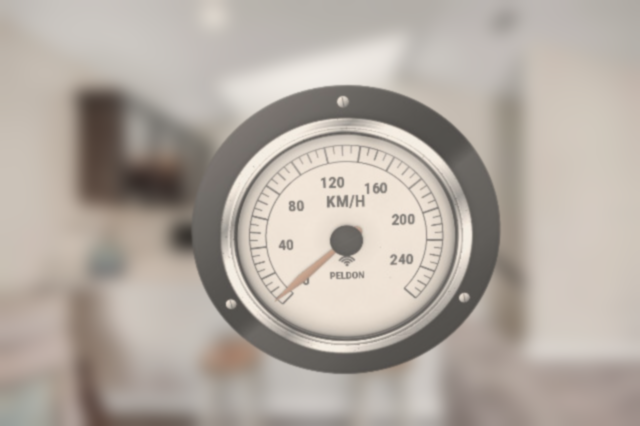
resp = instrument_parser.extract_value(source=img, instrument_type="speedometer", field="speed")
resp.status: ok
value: 5 km/h
